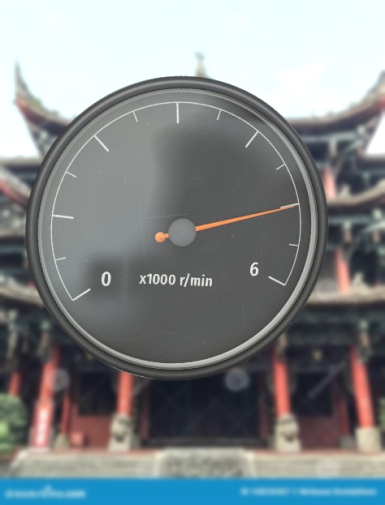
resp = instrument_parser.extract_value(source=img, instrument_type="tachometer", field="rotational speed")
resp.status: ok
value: 5000 rpm
